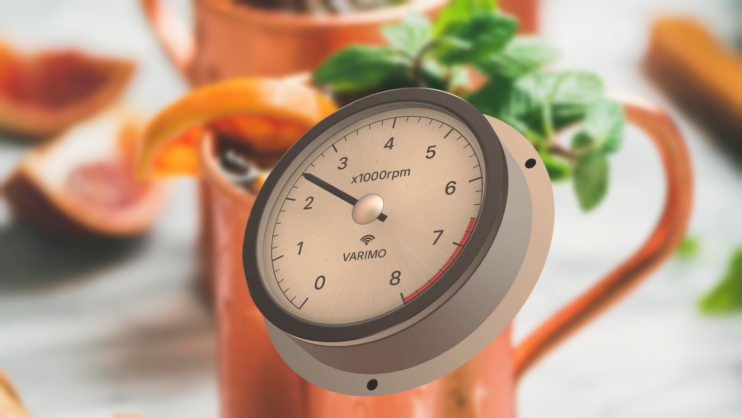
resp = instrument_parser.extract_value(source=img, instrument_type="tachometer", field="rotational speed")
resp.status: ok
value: 2400 rpm
